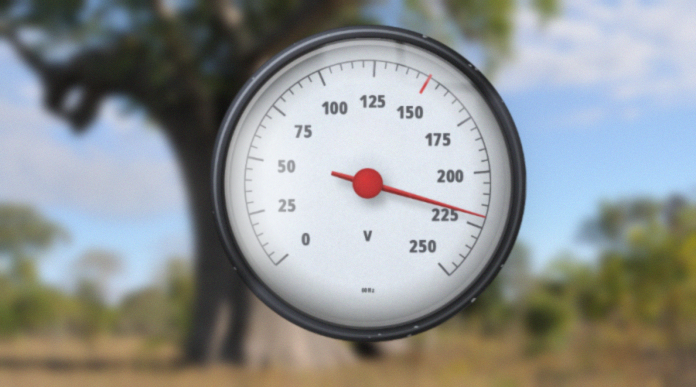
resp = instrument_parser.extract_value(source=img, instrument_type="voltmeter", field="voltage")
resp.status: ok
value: 220 V
